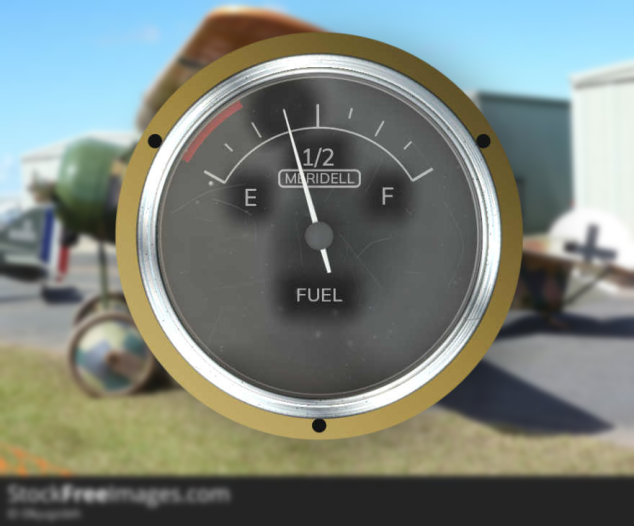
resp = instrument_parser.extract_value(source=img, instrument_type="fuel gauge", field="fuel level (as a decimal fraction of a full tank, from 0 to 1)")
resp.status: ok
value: 0.375
